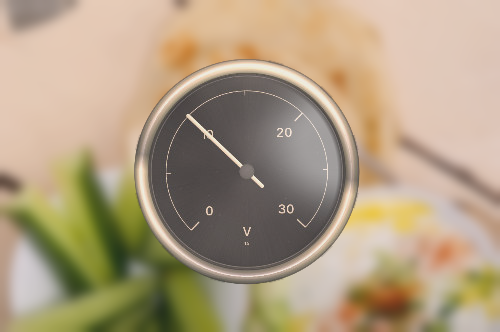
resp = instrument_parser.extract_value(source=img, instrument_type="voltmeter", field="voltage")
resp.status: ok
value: 10 V
